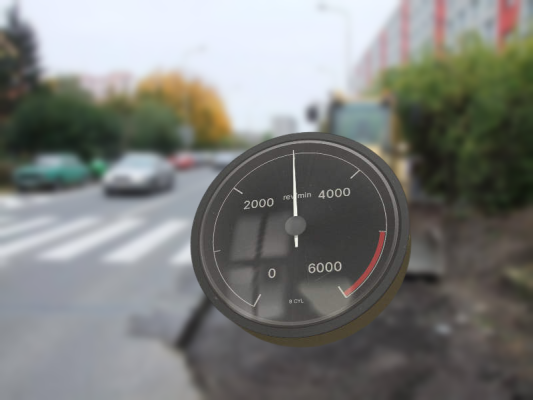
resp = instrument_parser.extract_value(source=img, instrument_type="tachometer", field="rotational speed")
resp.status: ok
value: 3000 rpm
